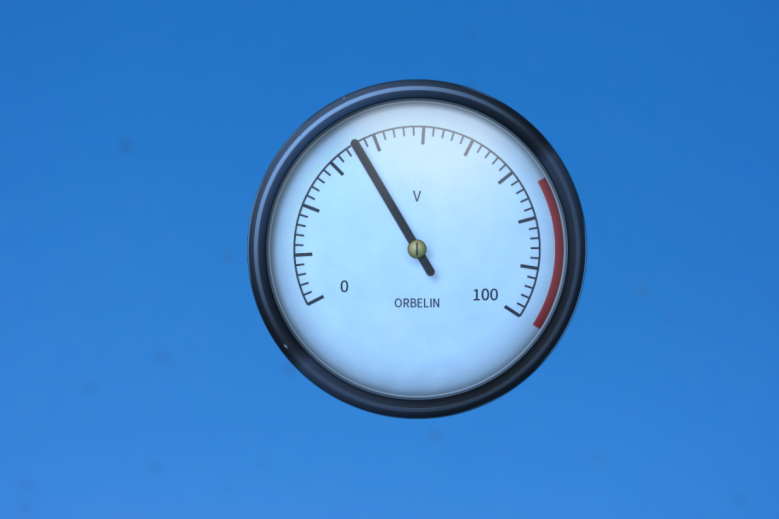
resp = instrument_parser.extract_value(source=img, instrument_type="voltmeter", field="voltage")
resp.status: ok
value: 36 V
